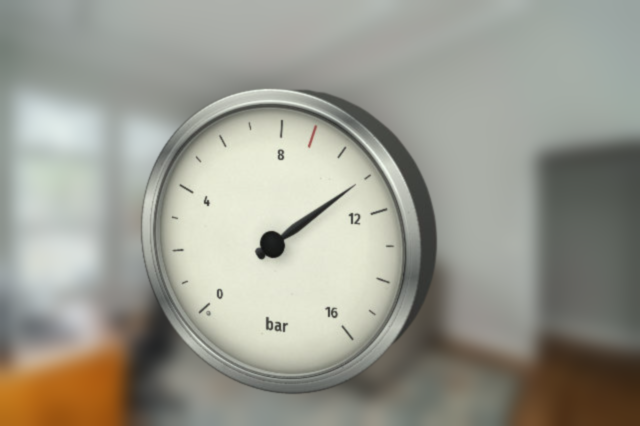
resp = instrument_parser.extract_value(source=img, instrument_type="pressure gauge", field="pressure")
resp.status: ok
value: 11 bar
